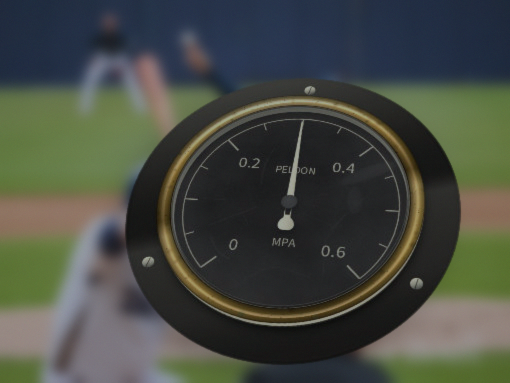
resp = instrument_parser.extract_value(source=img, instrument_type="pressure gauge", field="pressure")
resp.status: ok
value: 0.3 MPa
